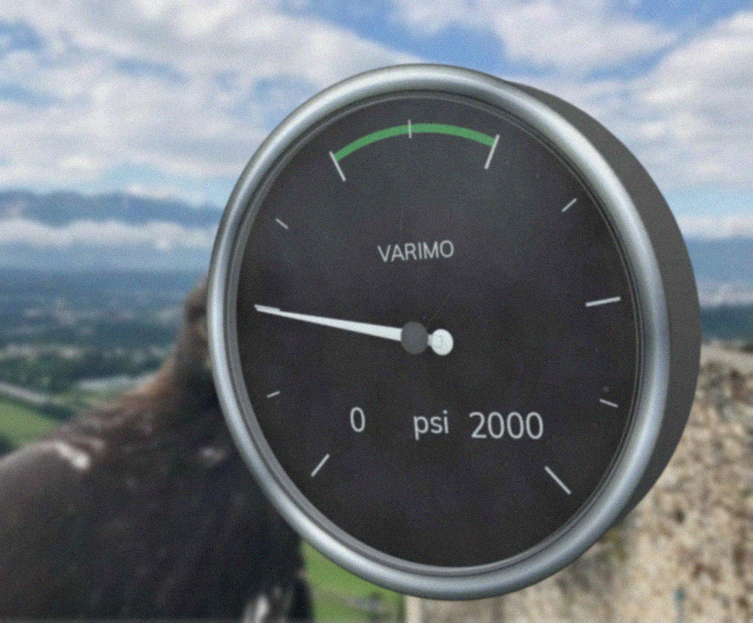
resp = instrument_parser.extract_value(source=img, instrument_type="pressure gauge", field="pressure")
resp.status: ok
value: 400 psi
